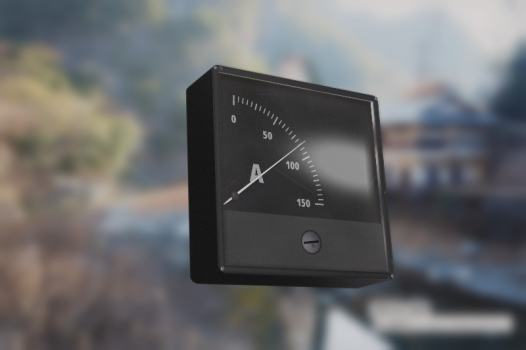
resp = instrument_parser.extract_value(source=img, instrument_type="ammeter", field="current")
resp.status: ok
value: 85 A
